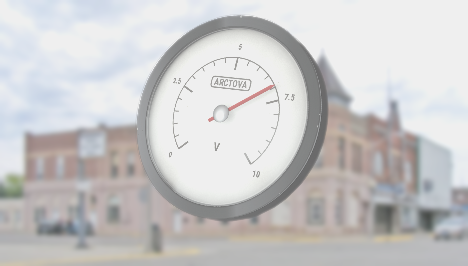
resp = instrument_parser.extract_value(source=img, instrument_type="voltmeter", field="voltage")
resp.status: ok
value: 7 V
